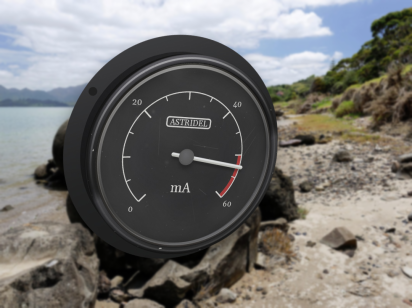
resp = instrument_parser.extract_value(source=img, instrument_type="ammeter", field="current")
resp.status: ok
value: 52.5 mA
